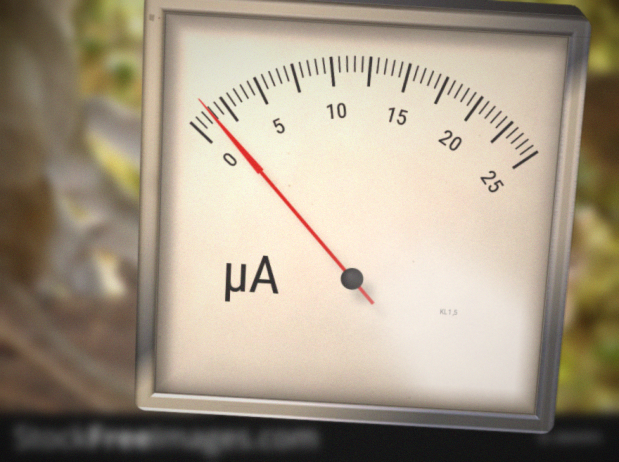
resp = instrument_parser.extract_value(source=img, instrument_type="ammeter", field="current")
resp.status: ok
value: 1.5 µA
